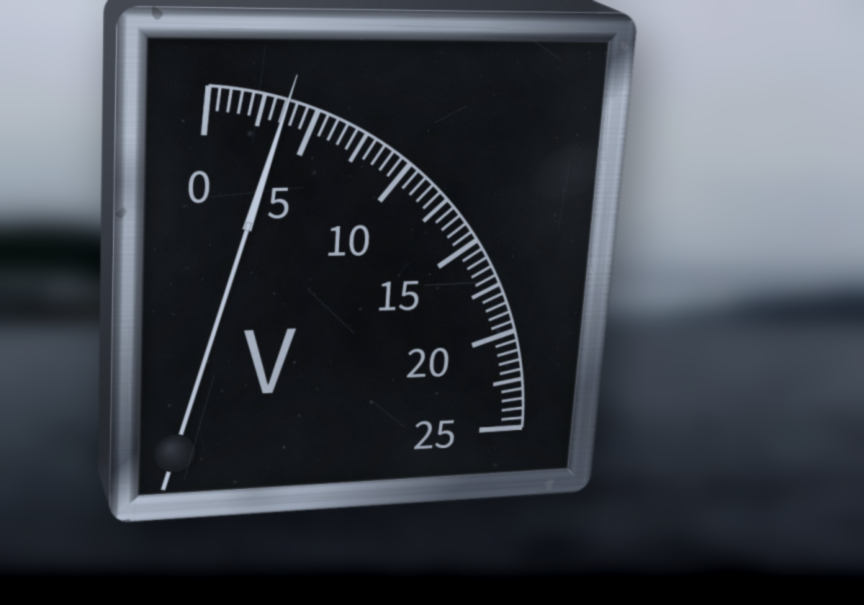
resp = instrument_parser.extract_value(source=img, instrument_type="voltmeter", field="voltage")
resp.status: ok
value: 3.5 V
